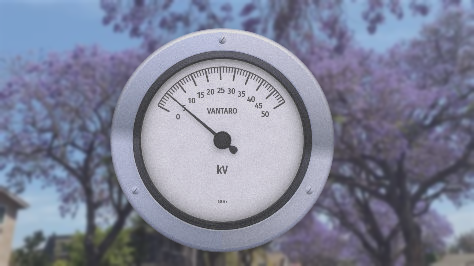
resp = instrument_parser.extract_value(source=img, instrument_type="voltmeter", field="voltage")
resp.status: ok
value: 5 kV
